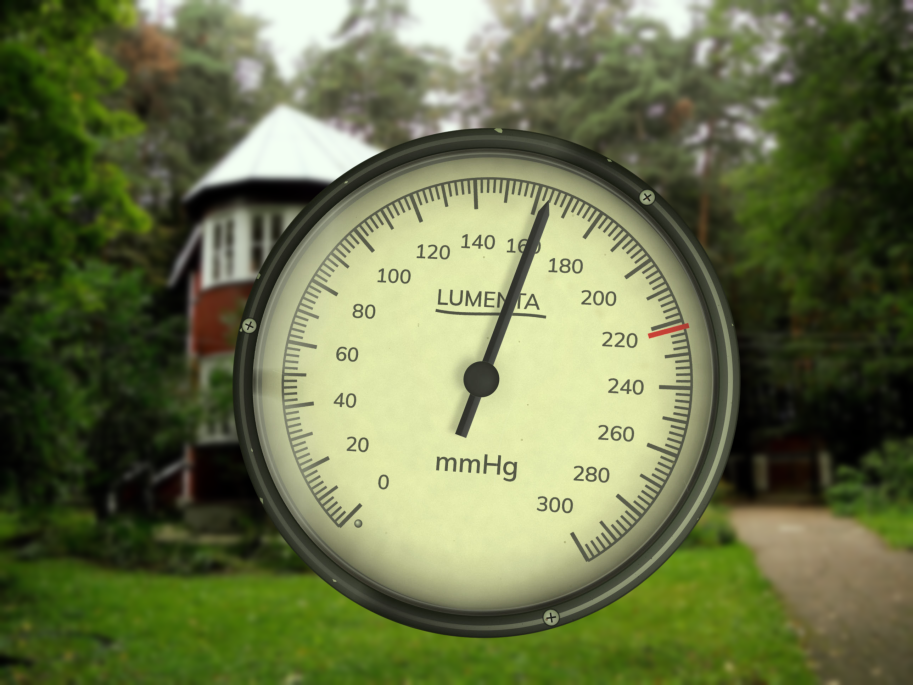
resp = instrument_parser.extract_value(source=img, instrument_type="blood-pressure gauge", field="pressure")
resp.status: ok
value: 164 mmHg
